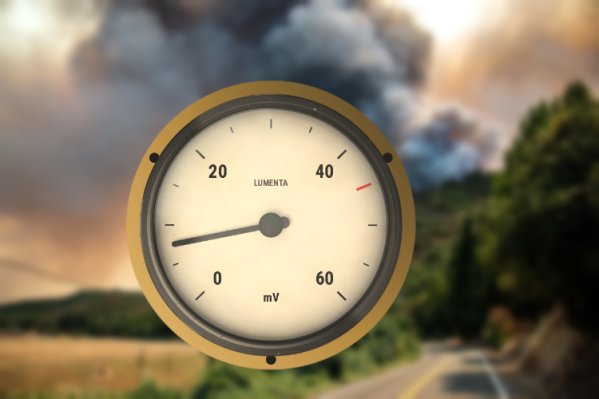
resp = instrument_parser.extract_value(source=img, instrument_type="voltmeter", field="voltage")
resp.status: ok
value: 7.5 mV
